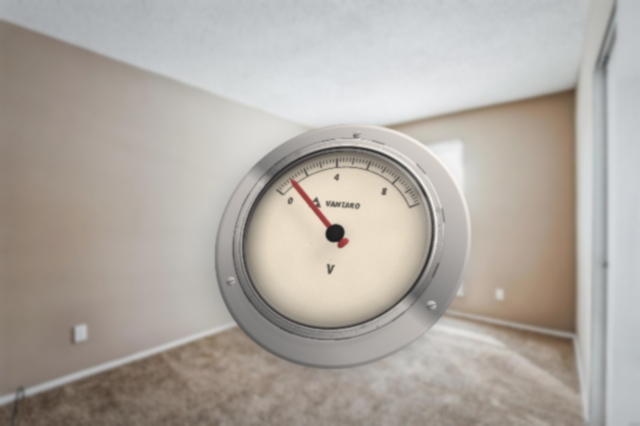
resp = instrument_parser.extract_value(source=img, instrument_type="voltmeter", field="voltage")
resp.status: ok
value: 1 V
